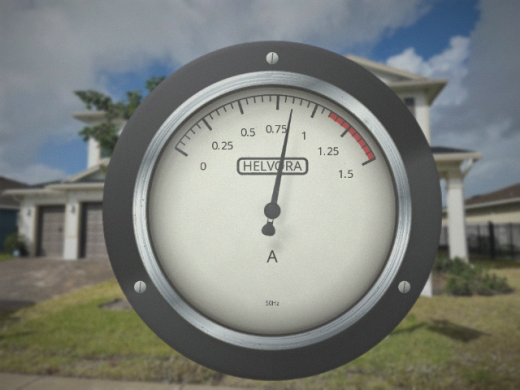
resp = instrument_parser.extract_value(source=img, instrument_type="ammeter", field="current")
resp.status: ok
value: 0.85 A
